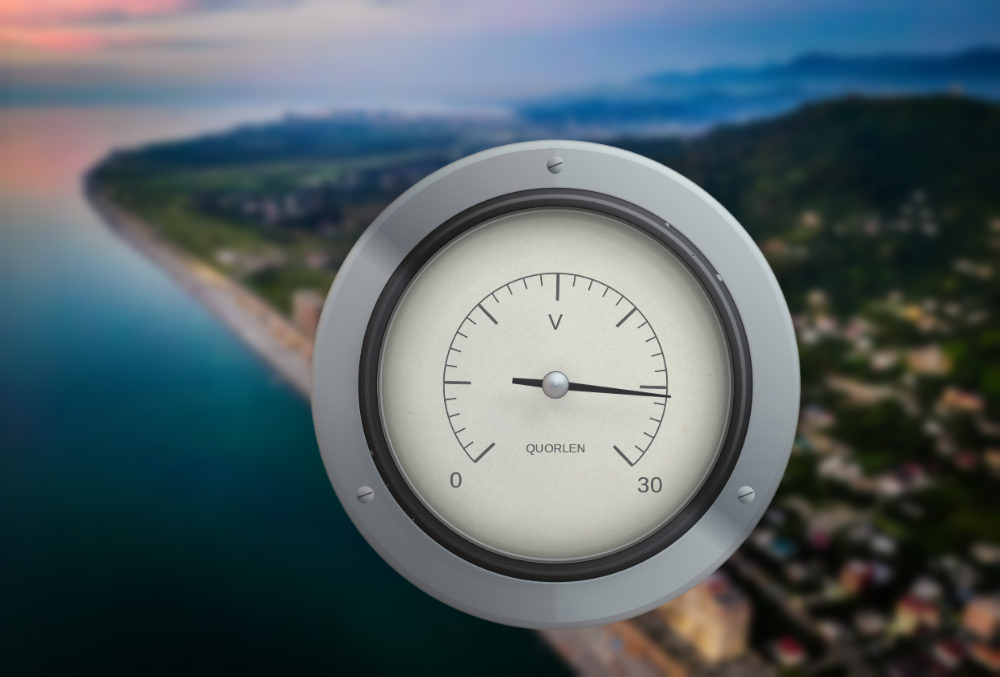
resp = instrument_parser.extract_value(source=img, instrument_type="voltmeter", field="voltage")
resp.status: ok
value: 25.5 V
